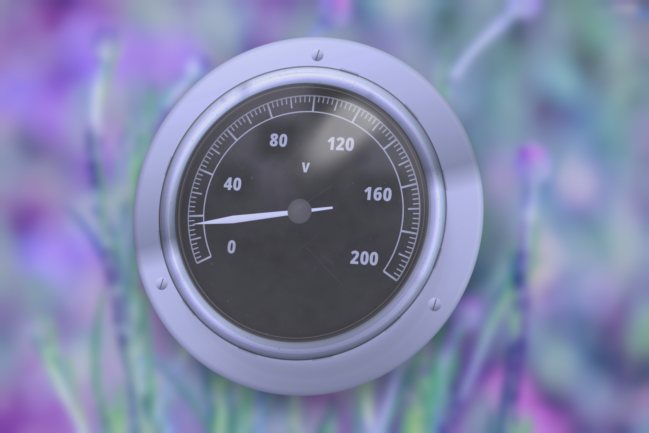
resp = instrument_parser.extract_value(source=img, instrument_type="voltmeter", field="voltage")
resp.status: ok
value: 16 V
